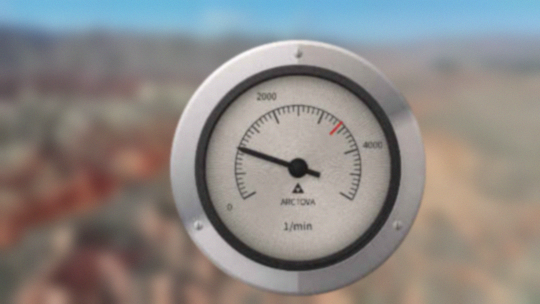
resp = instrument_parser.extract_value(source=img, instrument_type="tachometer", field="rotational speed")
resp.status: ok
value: 1000 rpm
